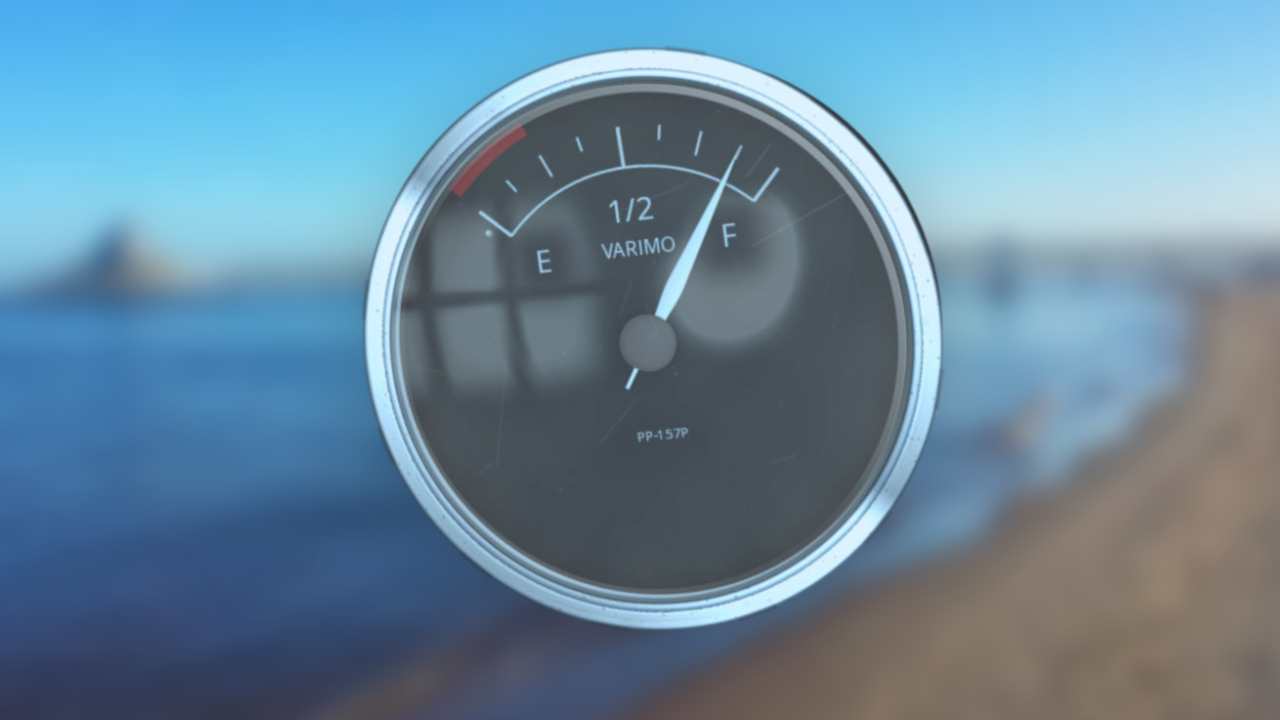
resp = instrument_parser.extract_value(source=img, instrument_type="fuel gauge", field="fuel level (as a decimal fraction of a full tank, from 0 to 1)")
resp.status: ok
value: 0.875
